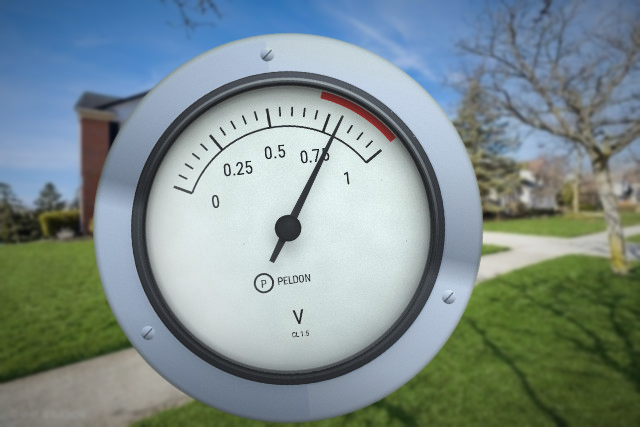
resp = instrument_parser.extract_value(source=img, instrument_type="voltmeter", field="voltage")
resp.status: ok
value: 0.8 V
